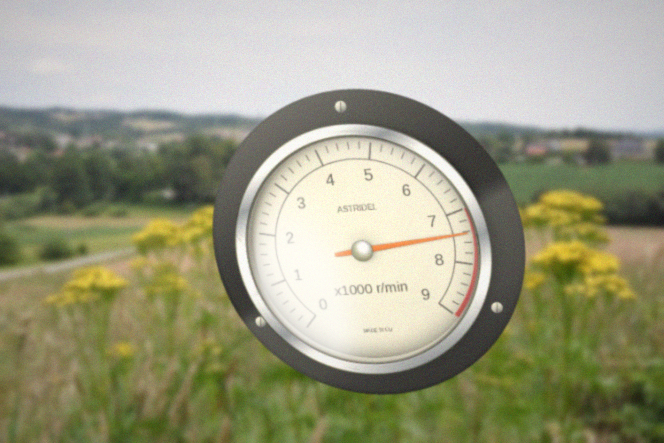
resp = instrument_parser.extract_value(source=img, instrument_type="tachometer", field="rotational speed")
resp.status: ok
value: 7400 rpm
